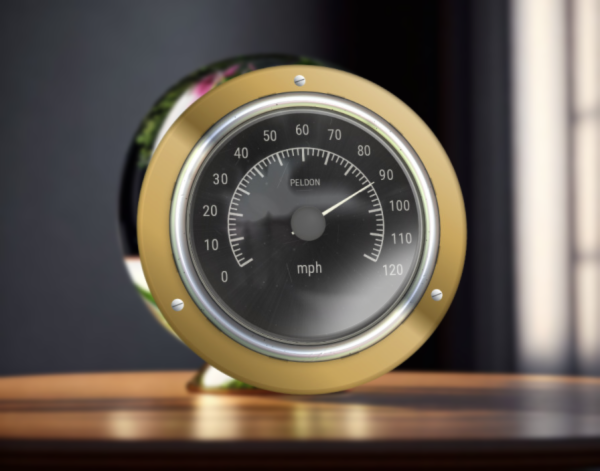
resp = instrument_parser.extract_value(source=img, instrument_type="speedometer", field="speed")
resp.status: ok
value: 90 mph
